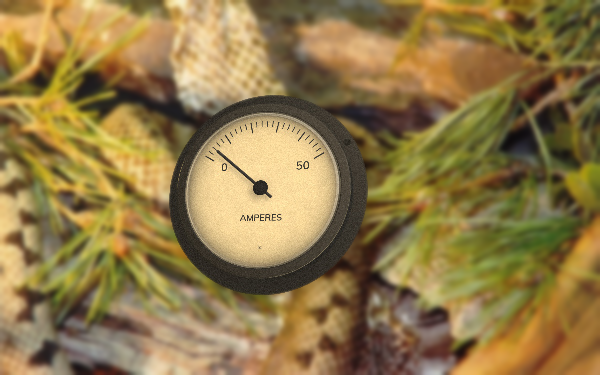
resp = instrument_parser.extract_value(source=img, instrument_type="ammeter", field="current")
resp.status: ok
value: 4 A
